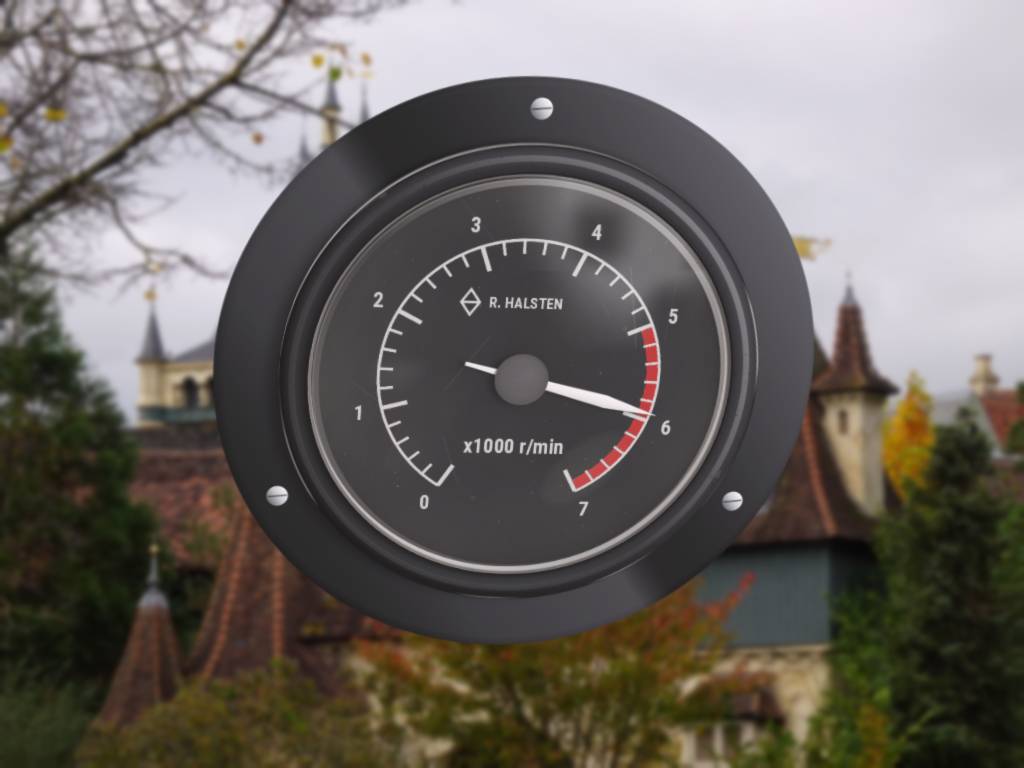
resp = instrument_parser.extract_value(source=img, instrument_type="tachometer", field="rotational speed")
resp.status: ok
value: 5900 rpm
